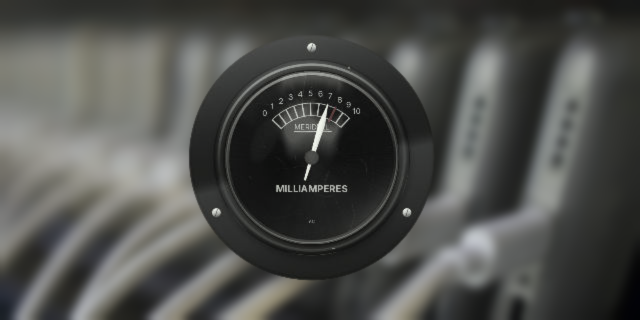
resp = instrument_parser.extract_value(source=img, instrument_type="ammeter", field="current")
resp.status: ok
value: 7 mA
